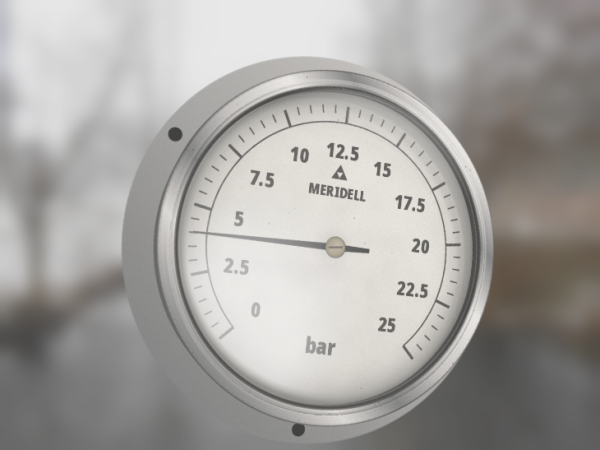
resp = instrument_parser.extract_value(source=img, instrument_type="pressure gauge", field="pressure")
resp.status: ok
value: 4 bar
